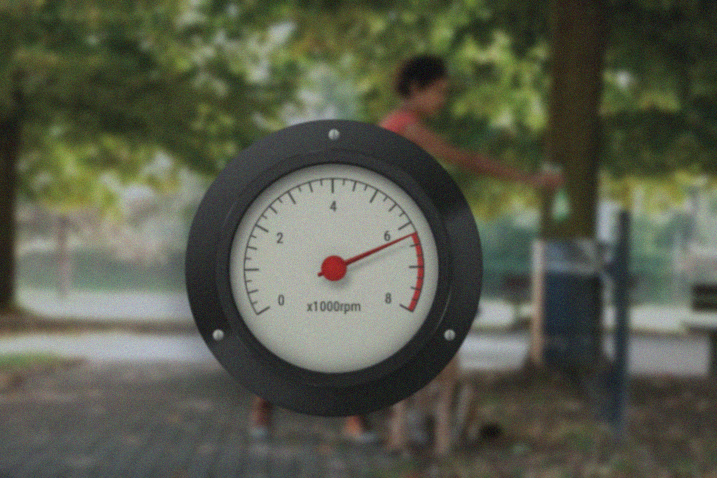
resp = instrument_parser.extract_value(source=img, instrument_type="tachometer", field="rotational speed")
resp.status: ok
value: 6250 rpm
